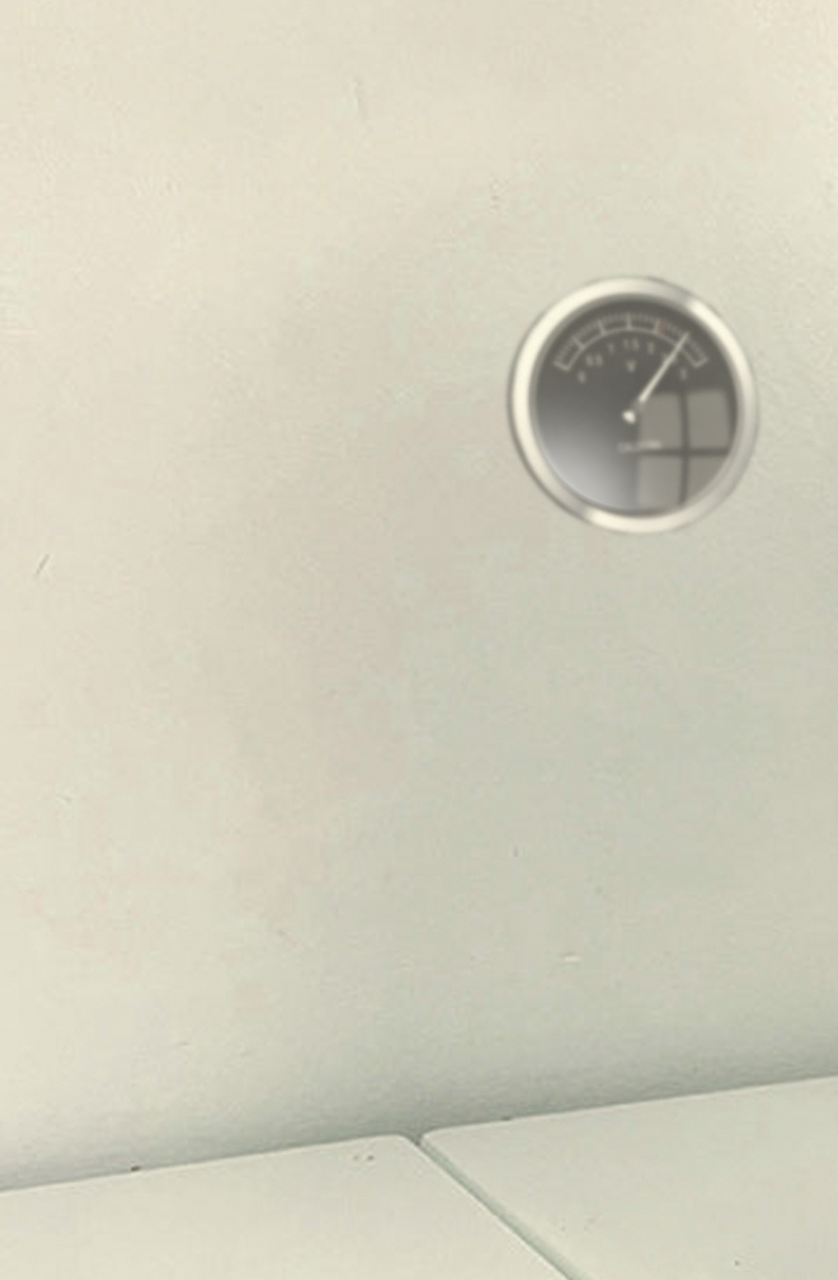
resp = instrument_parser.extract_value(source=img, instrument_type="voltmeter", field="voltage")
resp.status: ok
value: 2.5 V
